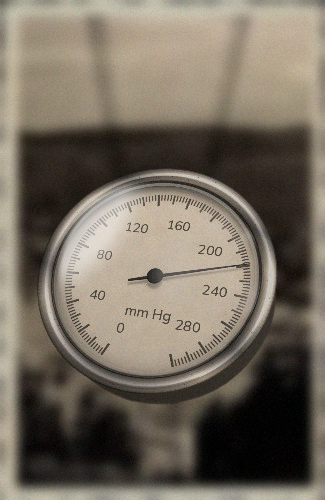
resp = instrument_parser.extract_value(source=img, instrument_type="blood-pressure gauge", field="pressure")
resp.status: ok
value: 220 mmHg
